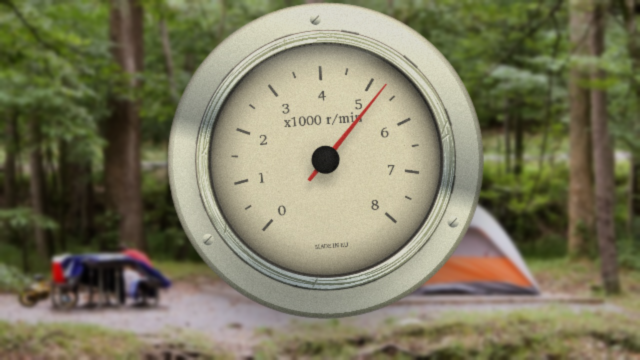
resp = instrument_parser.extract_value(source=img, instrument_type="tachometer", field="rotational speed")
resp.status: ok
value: 5250 rpm
